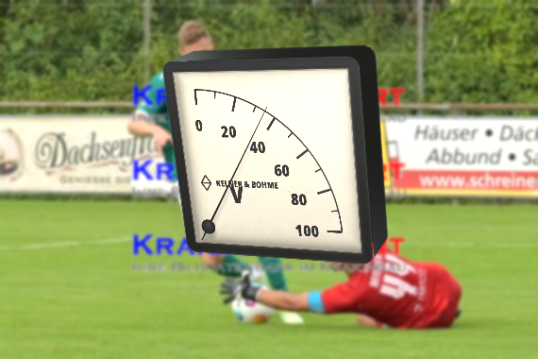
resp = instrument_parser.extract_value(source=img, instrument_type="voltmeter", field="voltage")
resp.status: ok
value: 35 V
